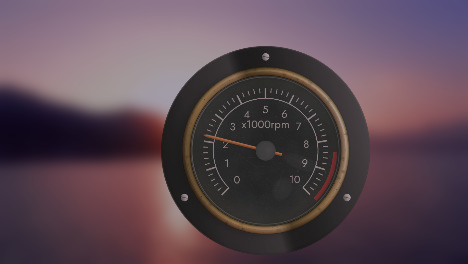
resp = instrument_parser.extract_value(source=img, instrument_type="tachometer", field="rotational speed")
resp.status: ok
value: 2200 rpm
